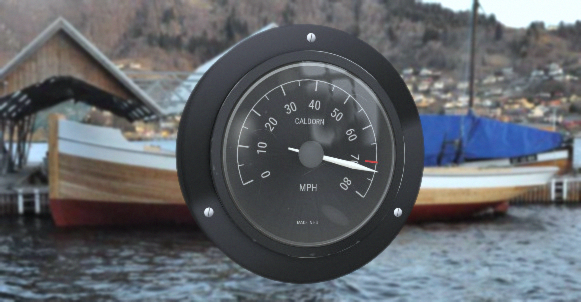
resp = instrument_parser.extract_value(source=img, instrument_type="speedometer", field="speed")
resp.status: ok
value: 72.5 mph
